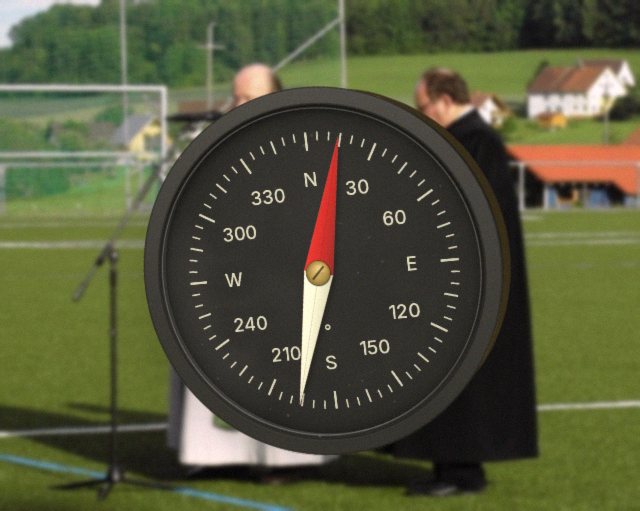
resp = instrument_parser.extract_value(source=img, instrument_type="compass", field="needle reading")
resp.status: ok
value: 15 °
